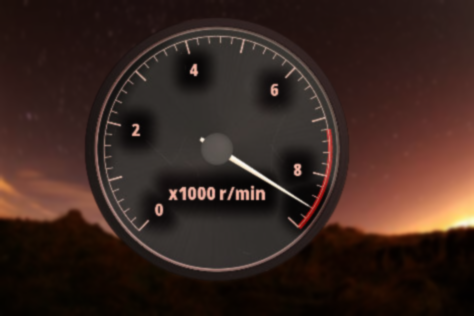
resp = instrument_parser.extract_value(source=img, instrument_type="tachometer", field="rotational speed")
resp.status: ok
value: 8600 rpm
